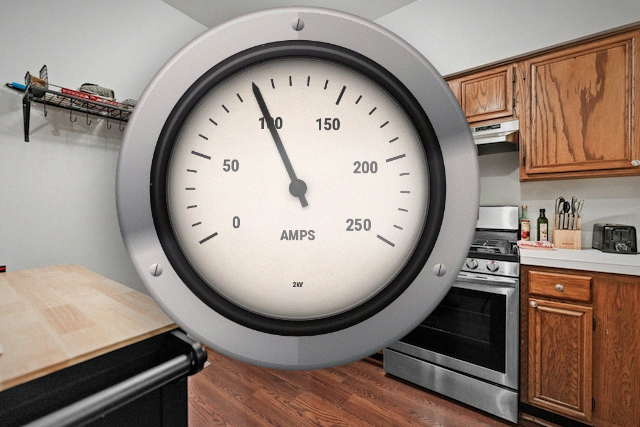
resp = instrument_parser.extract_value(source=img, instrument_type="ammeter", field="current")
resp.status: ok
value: 100 A
